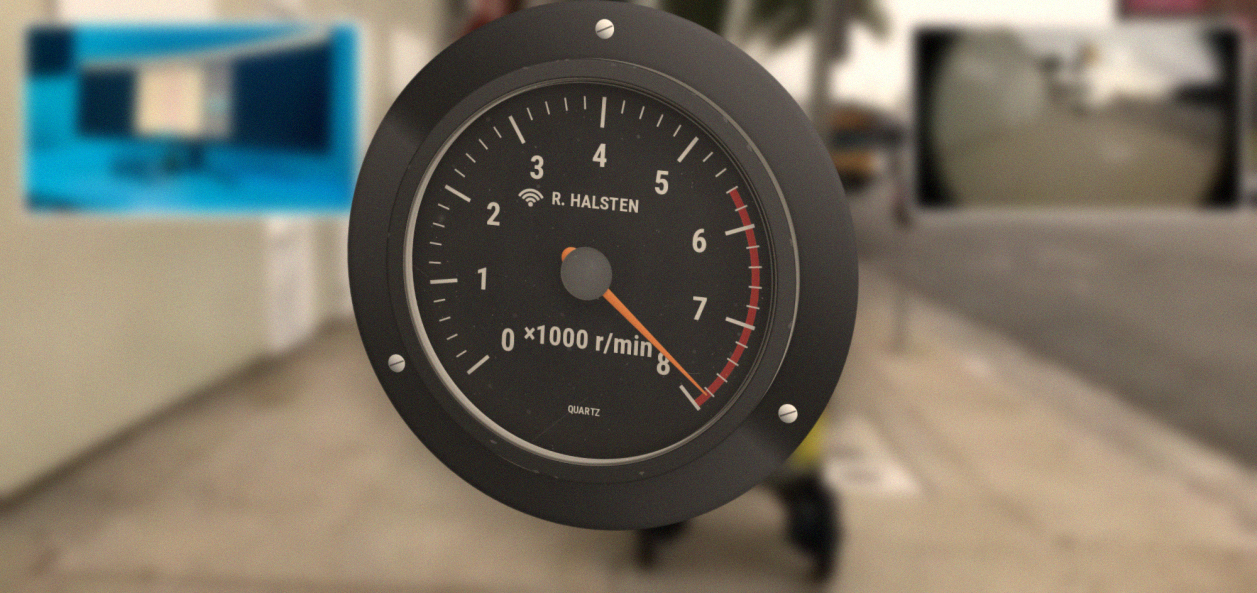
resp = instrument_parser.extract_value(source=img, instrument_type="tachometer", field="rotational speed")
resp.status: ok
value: 7800 rpm
